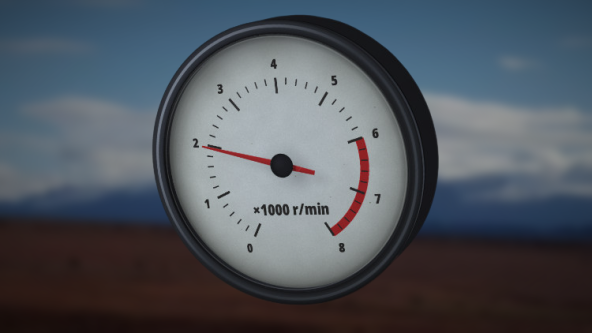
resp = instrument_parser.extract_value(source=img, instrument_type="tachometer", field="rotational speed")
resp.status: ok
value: 2000 rpm
